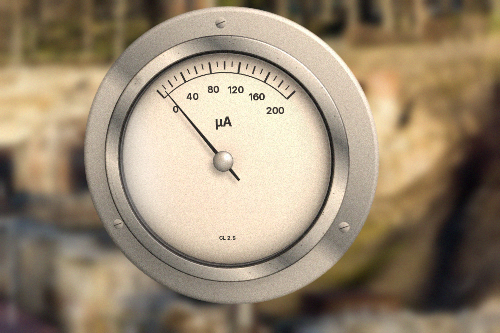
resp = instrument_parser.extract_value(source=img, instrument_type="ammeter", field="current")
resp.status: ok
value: 10 µA
